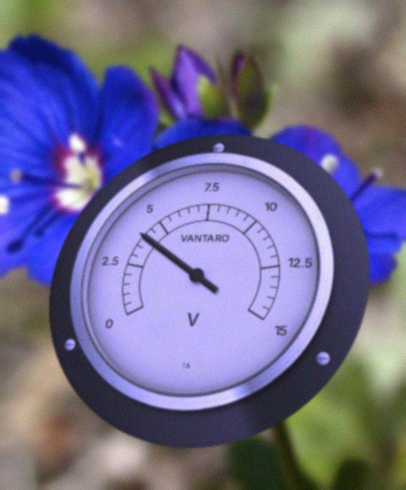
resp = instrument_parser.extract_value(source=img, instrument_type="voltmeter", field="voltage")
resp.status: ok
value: 4 V
